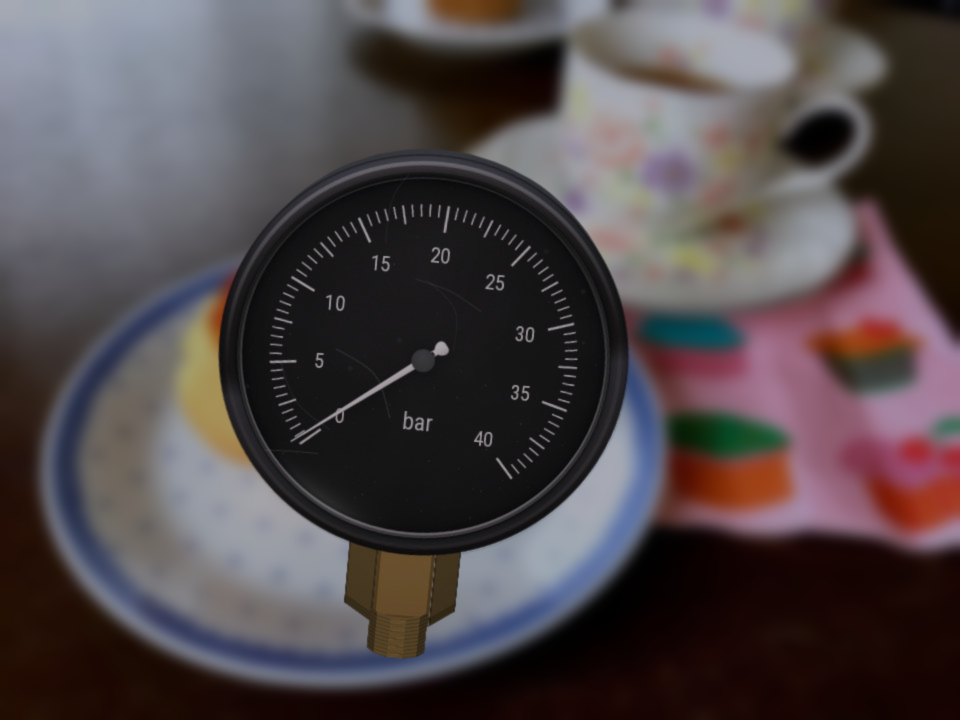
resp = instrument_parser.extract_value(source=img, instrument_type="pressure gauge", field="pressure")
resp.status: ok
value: 0.5 bar
